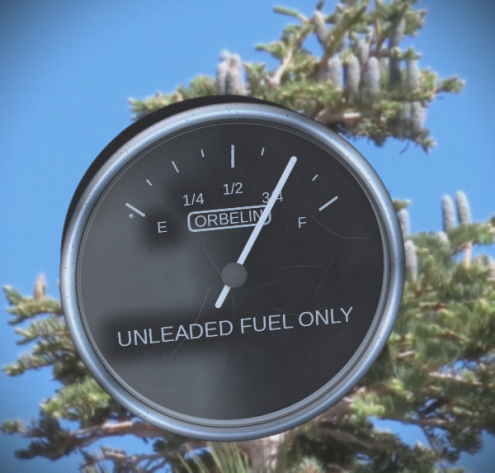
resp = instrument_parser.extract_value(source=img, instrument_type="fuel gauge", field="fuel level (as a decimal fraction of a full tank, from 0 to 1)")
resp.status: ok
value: 0.75
